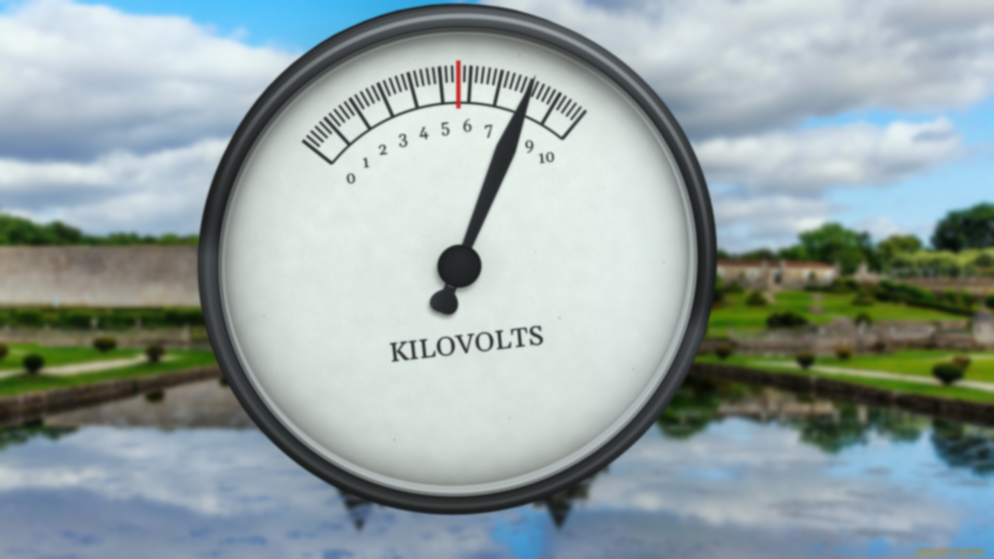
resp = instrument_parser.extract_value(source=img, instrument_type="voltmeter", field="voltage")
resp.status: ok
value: 8 kV
